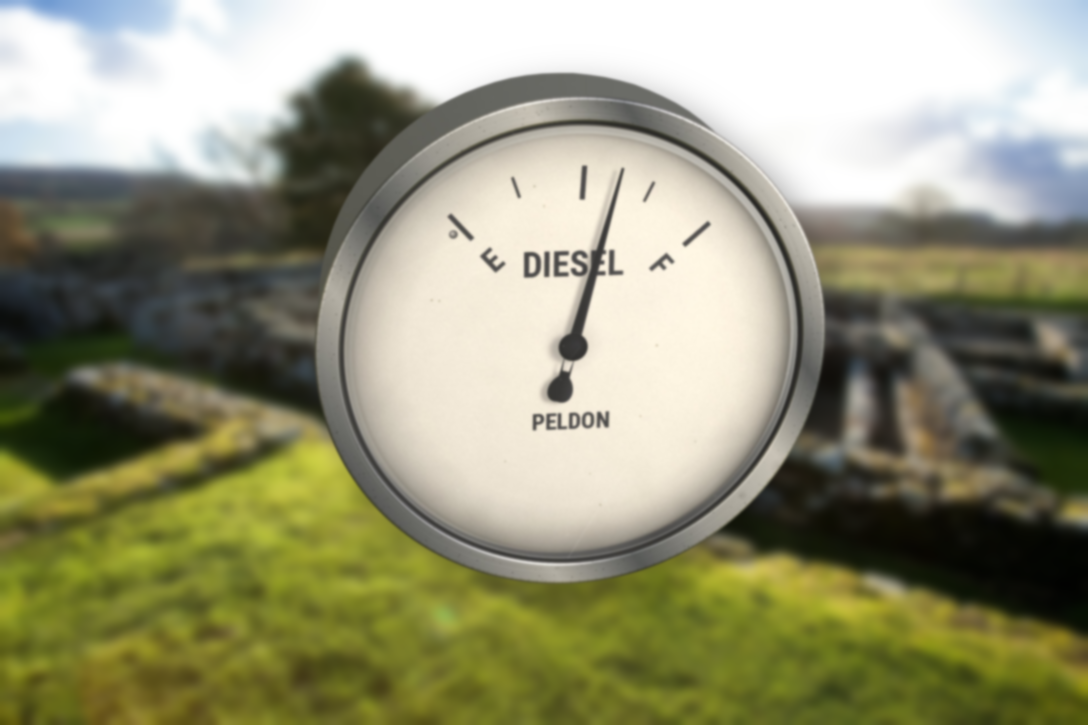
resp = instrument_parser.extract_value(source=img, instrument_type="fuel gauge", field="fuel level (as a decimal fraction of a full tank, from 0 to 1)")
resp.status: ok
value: 0.625
